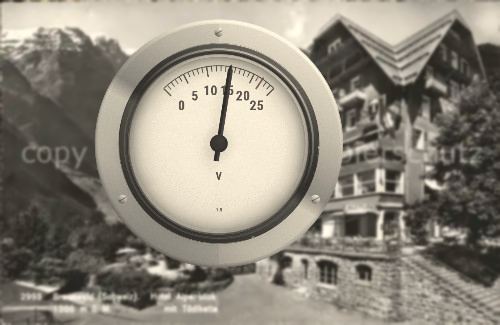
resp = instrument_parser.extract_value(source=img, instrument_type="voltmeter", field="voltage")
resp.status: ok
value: 15 V
